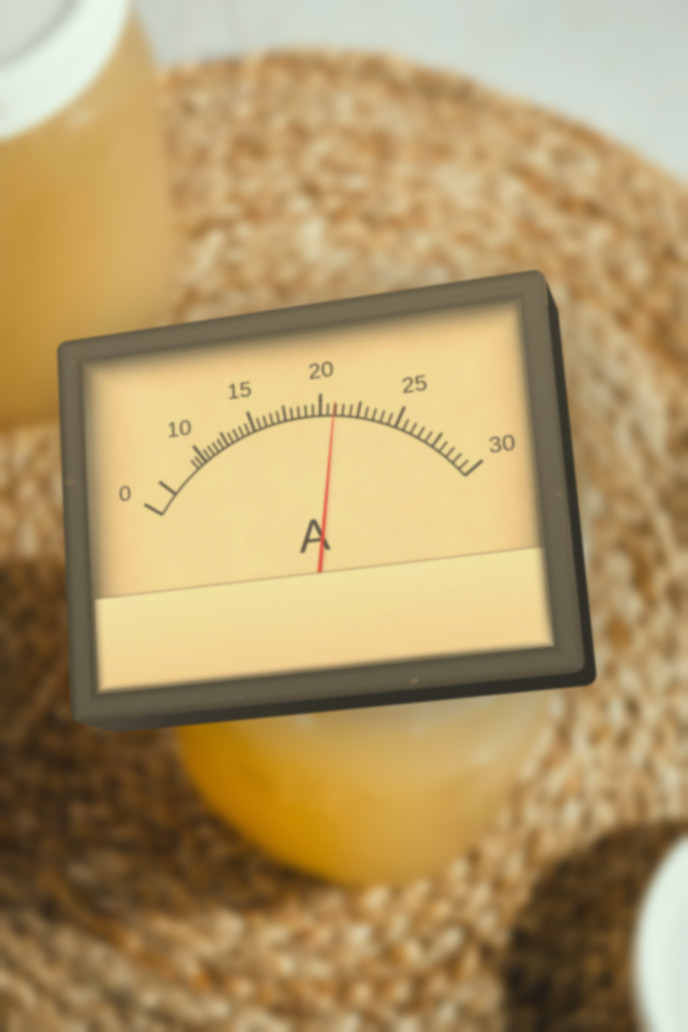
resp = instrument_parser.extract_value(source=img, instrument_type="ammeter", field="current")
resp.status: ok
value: 21 A
